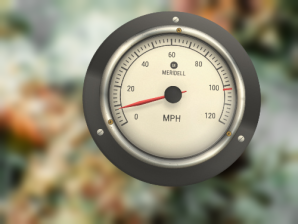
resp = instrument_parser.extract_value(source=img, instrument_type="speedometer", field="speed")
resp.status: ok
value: 8 mph
